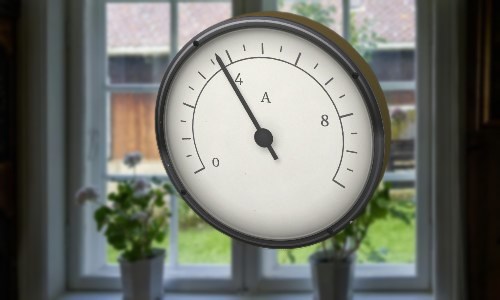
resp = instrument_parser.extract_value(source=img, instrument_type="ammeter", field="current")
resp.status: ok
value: 3.75 A
